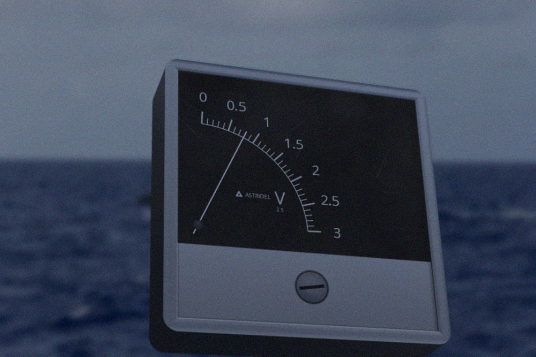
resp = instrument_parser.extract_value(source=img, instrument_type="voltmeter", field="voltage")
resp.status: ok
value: 0.8 V
